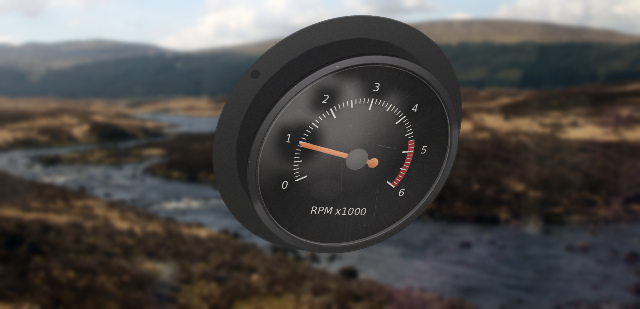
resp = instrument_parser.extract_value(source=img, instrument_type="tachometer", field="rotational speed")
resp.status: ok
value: 1000 rpm
